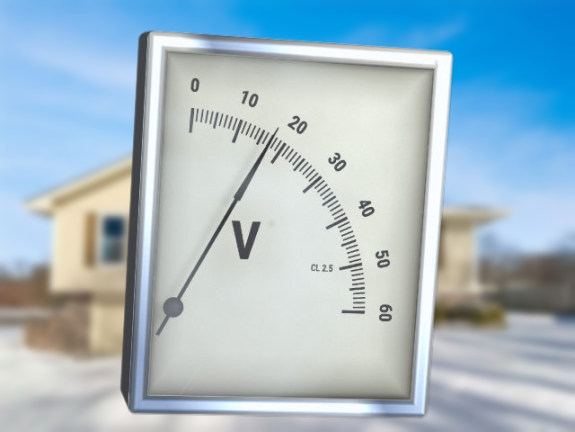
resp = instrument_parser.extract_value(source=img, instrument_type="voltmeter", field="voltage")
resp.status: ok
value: 17 V
